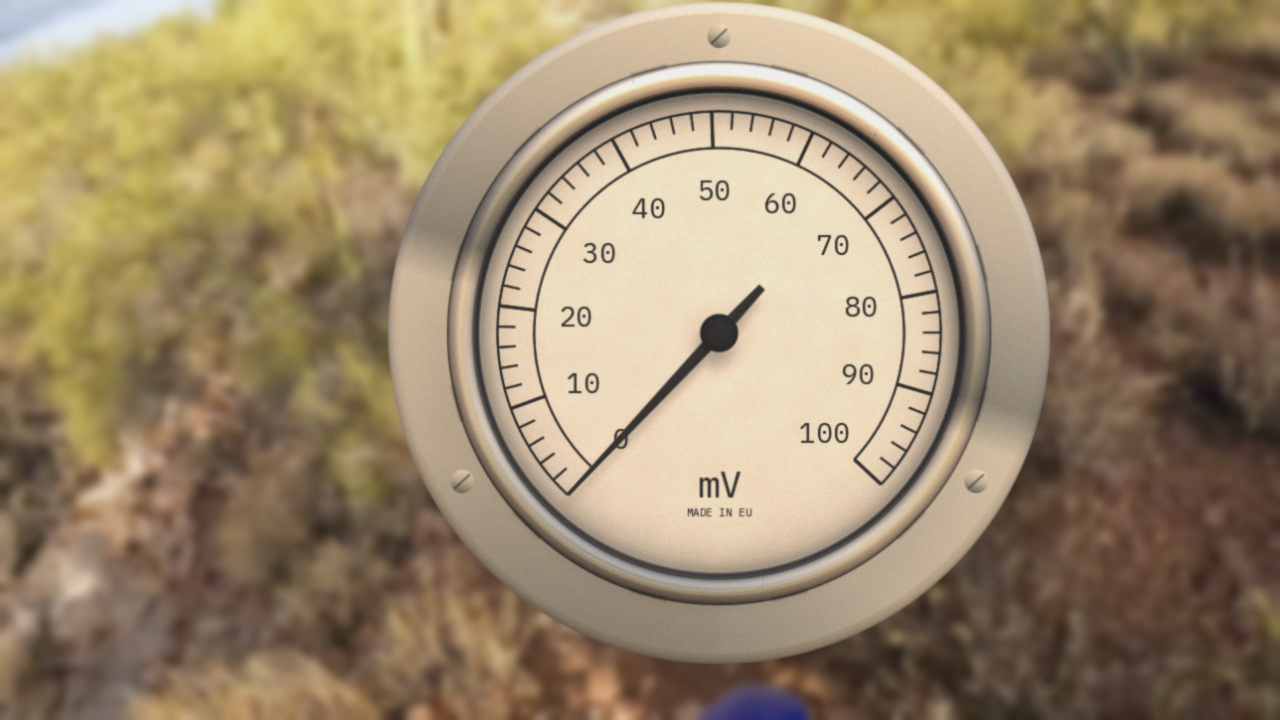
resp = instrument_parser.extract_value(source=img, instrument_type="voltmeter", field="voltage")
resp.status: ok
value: 0 mV
